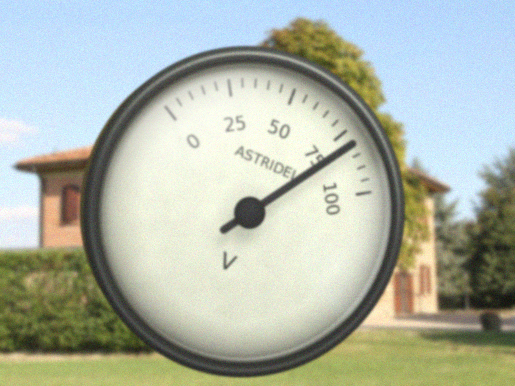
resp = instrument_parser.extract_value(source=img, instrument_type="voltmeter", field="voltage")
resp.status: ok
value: 80 V
